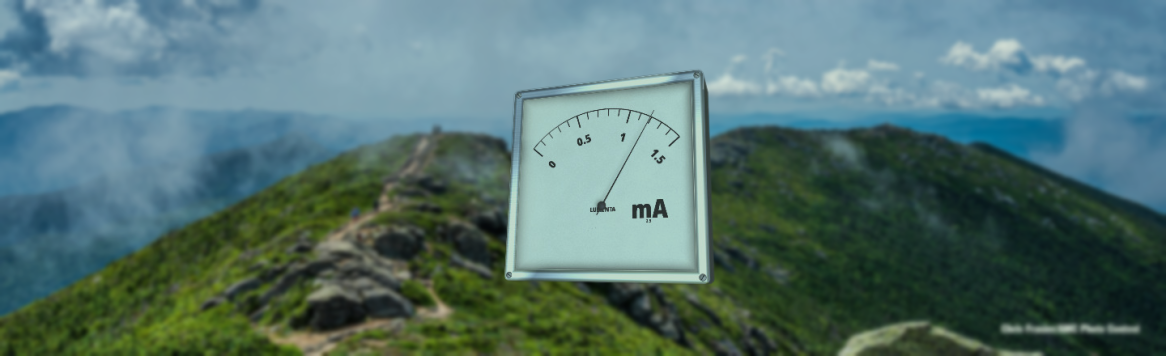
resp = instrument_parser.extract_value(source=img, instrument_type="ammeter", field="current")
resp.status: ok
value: 1.2 mA
